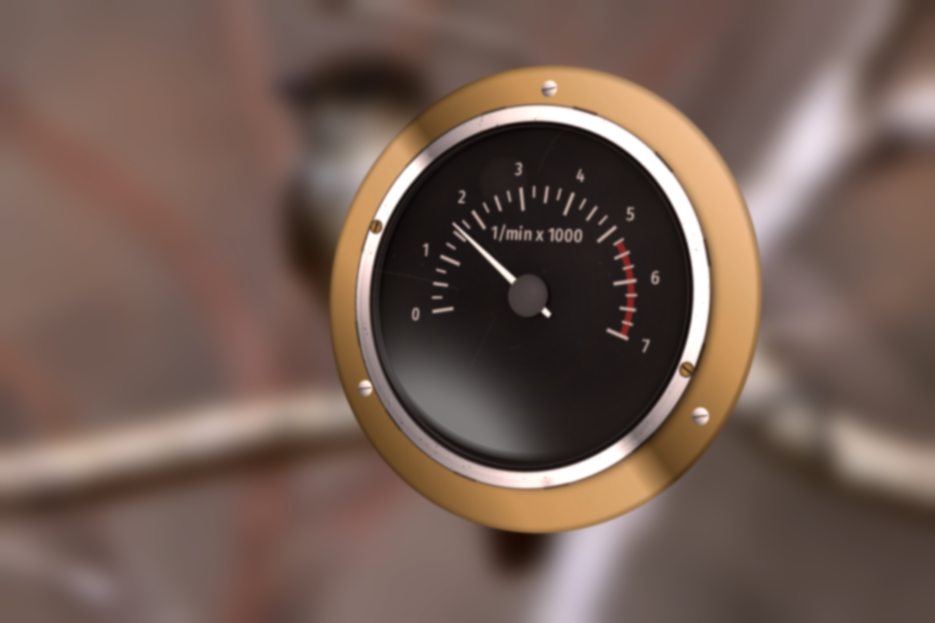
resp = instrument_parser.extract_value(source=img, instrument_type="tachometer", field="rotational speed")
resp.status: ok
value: 1625 rpm
